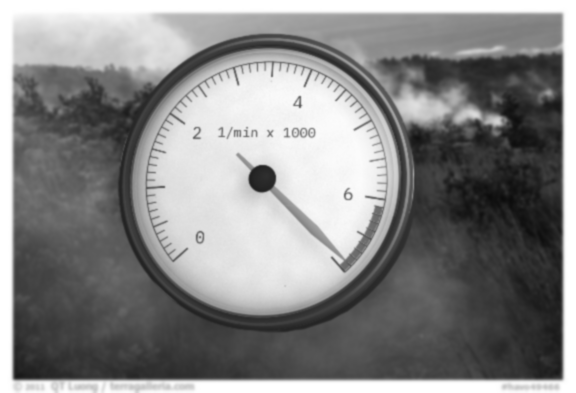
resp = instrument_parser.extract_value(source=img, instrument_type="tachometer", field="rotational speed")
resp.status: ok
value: 6900 rpm
